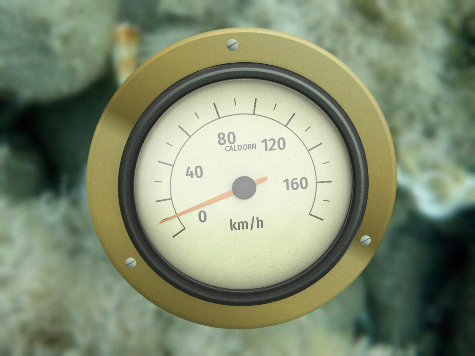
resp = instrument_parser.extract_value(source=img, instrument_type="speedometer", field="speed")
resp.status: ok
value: 10 km/h
